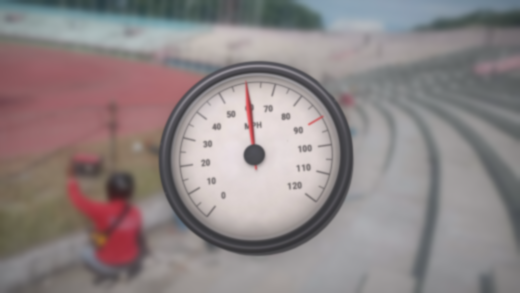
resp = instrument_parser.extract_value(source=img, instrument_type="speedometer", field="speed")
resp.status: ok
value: 60 mph
